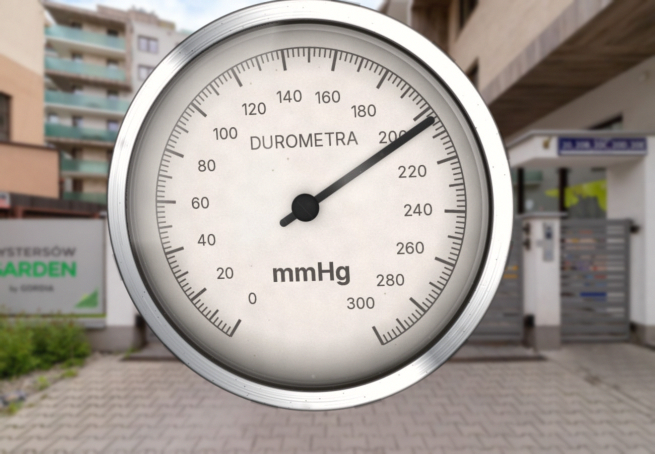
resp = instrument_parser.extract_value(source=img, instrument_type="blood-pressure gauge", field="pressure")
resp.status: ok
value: 204 mmHg
